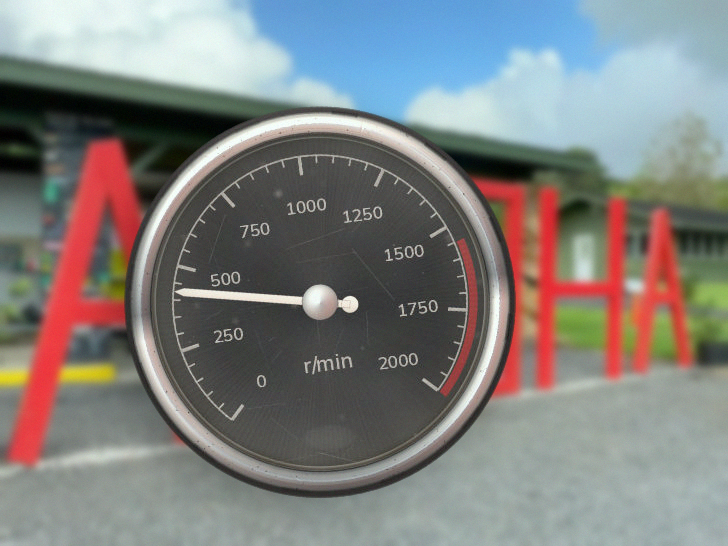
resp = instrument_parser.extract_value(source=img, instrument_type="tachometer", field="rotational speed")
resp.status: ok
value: 425 rpm
